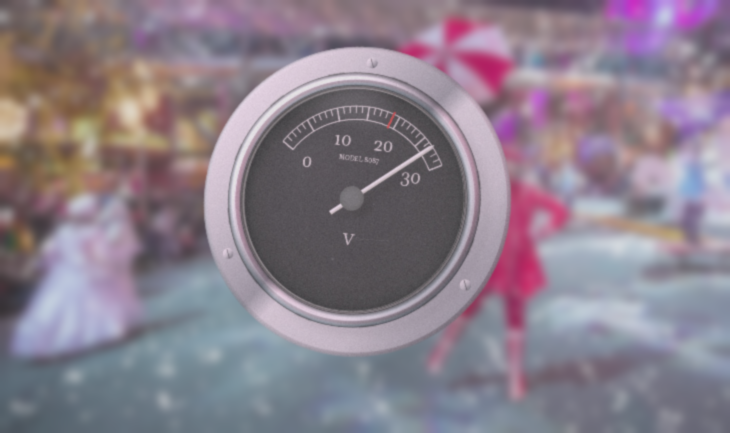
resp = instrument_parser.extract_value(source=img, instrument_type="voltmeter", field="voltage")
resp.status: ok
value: 27 V
